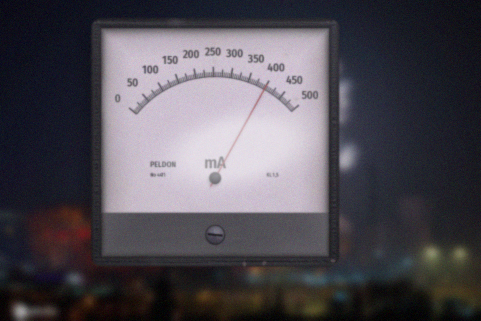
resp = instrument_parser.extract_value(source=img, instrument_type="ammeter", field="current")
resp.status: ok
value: 400 mA
